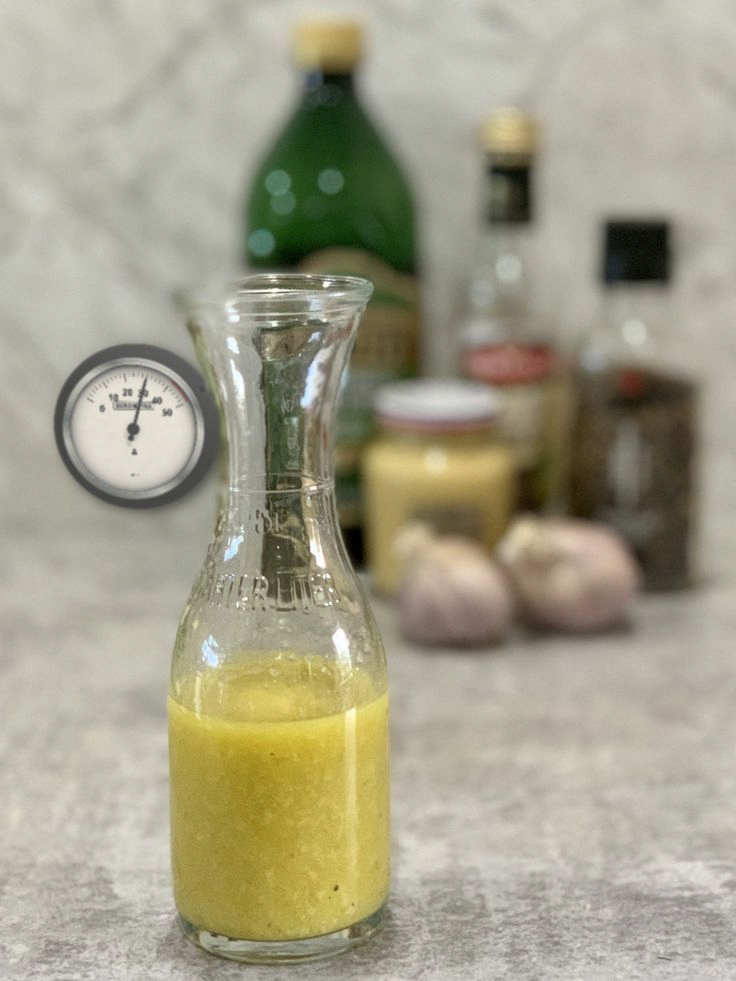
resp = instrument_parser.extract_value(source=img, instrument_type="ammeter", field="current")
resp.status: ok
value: 30 A
